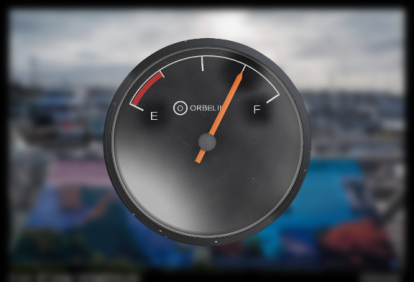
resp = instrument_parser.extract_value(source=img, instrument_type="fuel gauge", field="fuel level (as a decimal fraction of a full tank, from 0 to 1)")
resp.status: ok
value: 0.75
